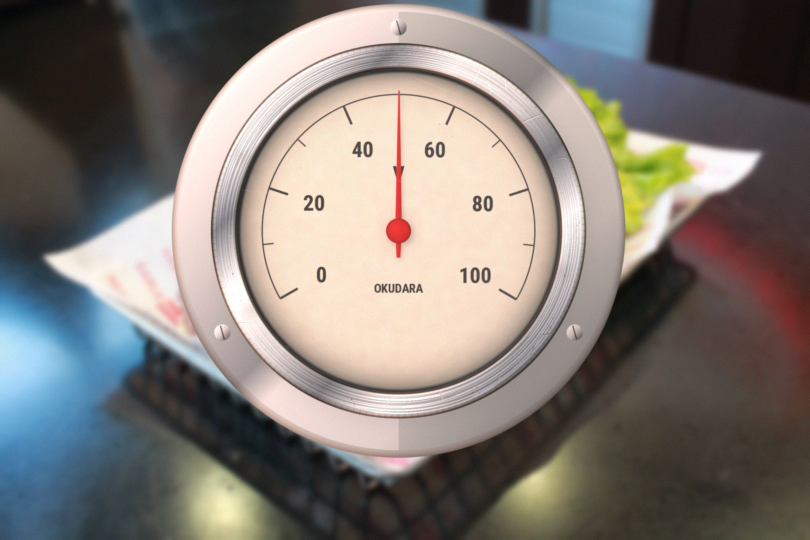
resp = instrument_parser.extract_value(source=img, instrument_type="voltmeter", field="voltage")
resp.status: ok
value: 50 V
